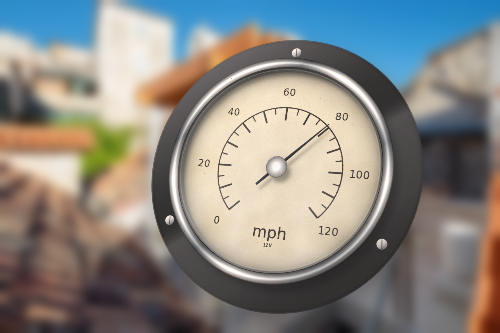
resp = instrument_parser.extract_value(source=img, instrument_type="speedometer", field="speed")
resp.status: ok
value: 80 mph
